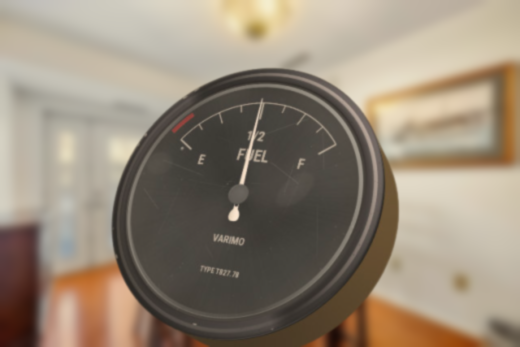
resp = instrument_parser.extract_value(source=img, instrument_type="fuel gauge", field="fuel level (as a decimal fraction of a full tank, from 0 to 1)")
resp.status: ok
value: 0.5
